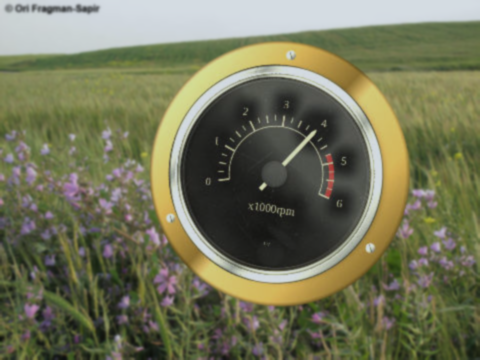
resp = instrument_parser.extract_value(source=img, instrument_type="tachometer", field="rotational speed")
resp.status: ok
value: 4000 rpm
